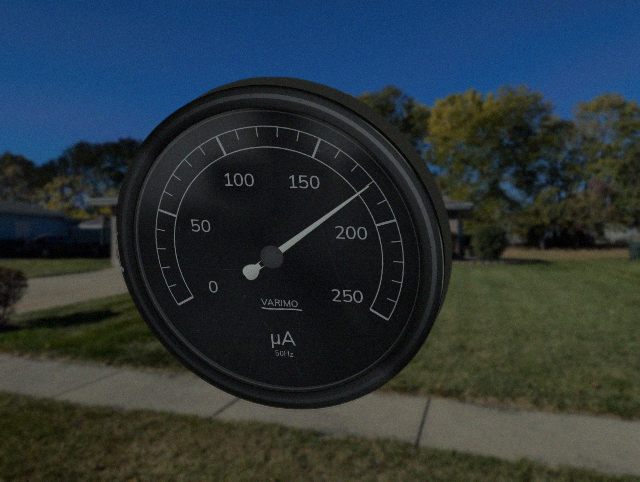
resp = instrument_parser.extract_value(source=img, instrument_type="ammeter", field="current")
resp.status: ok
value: 180 µA
